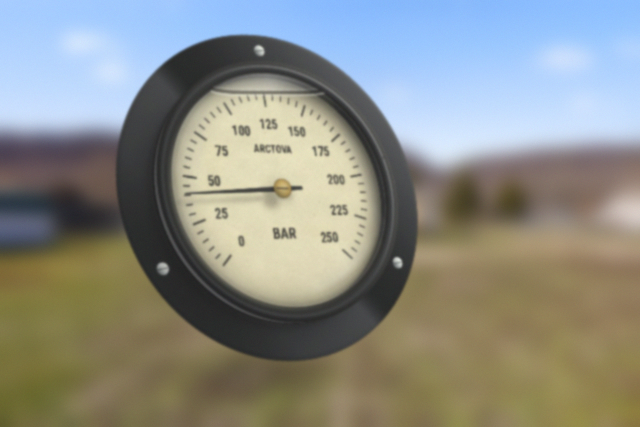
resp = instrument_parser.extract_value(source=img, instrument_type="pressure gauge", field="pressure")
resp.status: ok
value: 40 bar
